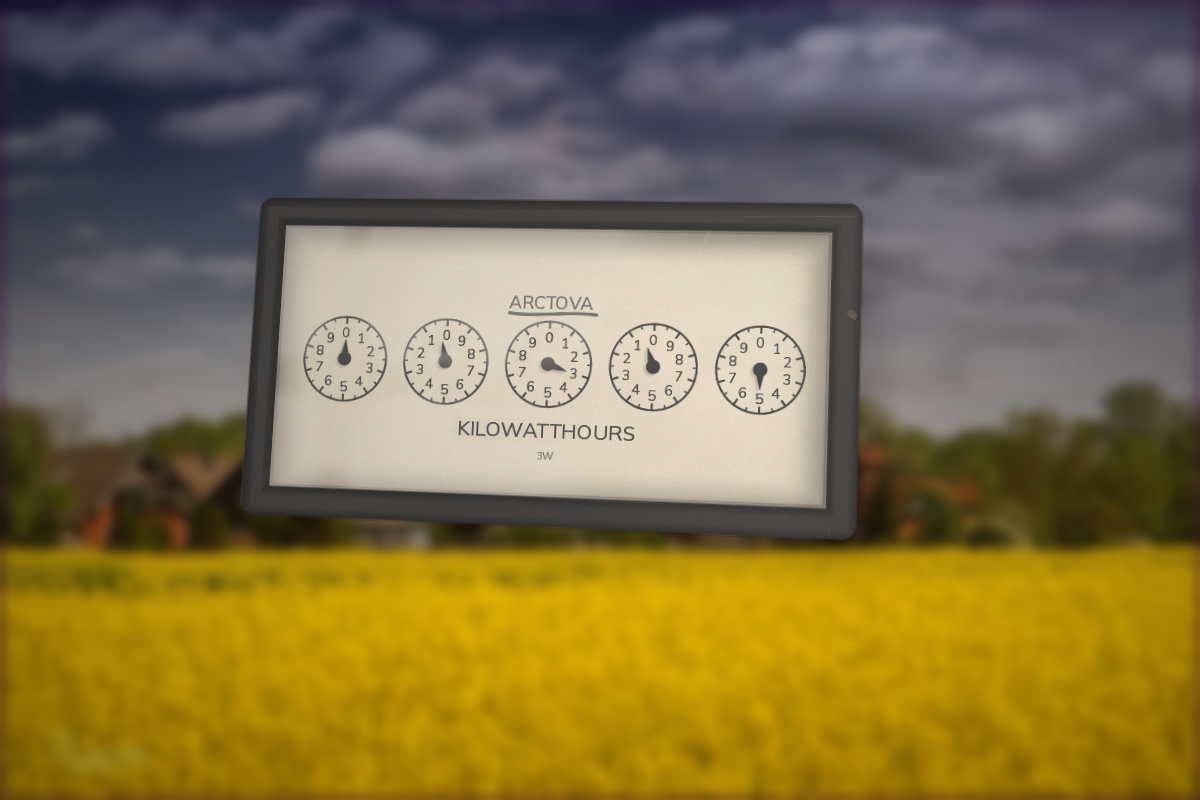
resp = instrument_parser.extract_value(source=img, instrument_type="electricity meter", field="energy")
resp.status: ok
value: 305 kWh
